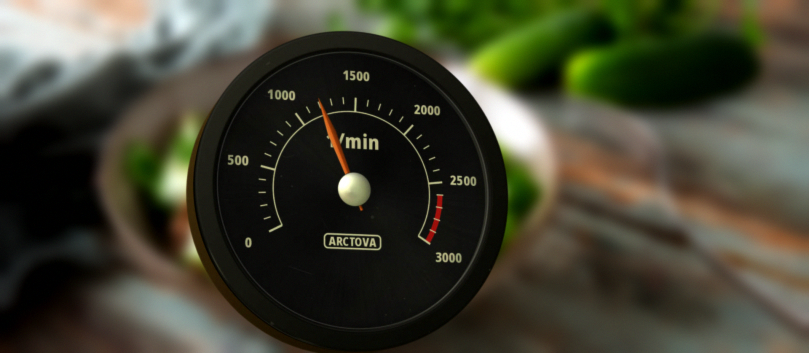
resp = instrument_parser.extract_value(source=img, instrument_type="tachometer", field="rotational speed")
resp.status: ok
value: 1200 rpm
